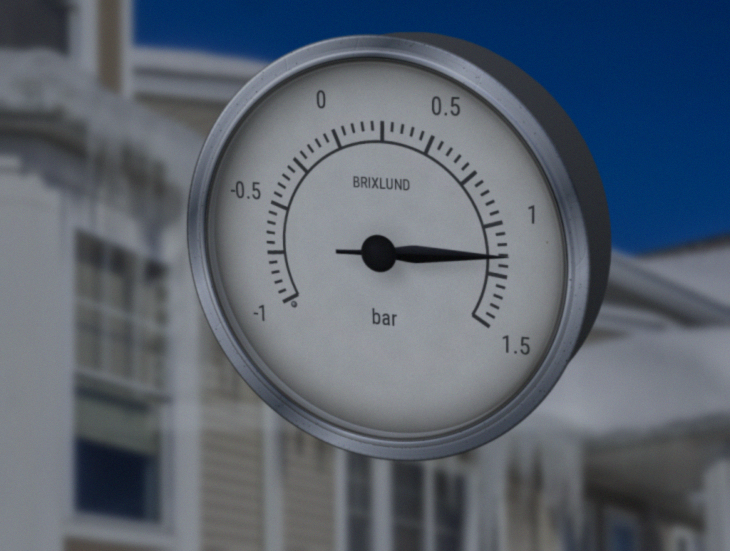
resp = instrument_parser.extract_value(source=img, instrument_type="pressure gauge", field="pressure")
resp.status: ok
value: 1.15 bar
